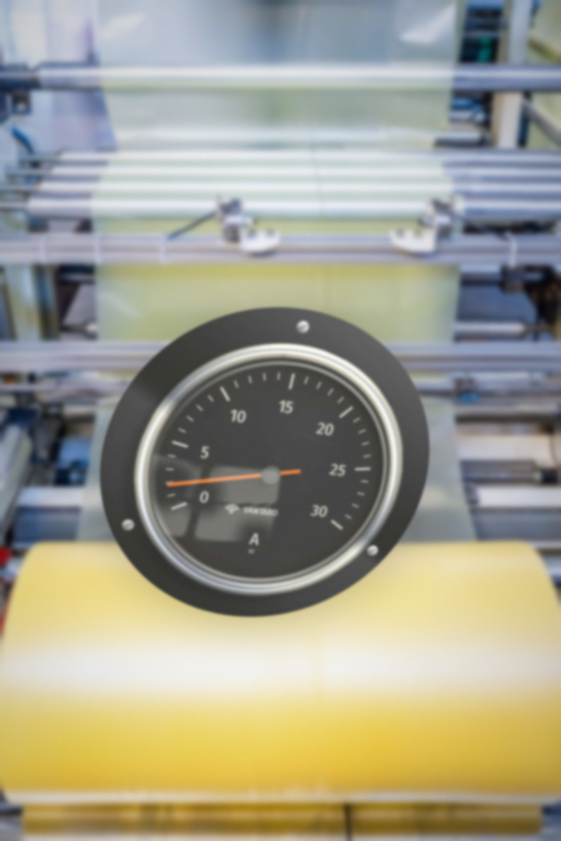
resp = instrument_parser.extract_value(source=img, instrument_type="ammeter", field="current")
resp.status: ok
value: 2 A
